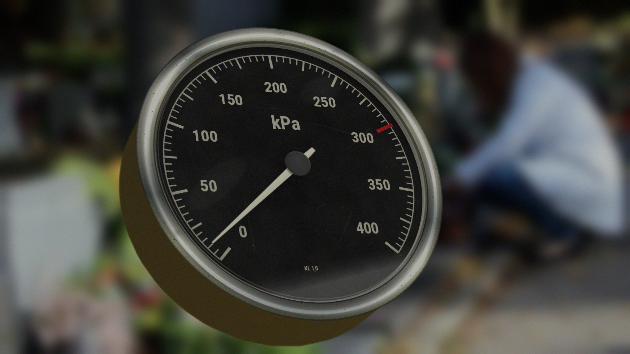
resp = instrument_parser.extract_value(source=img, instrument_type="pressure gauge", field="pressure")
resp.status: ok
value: 10 kPa
